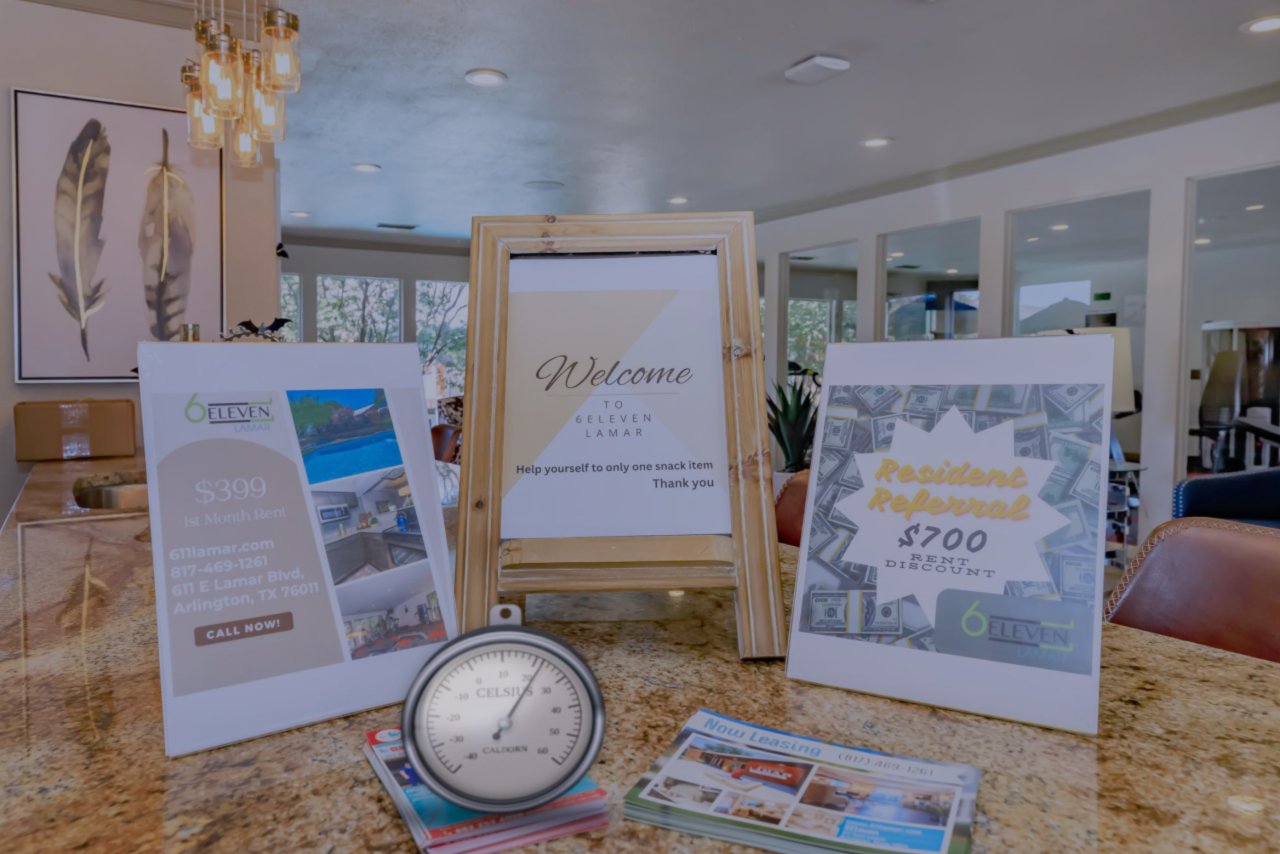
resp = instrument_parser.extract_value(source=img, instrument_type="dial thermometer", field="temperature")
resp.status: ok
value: 22 °C
